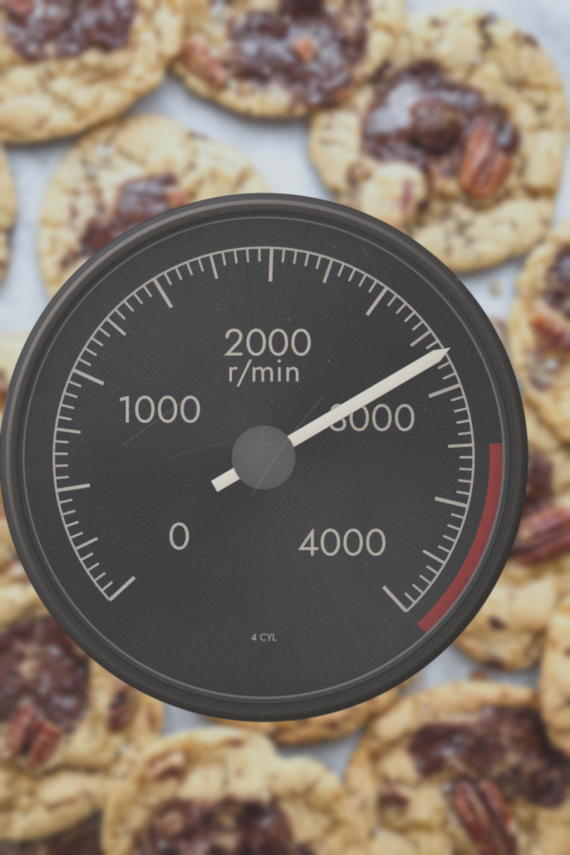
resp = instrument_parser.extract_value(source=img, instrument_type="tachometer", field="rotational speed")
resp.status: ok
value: 2850 rpm
